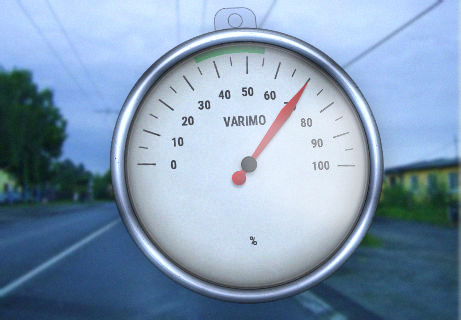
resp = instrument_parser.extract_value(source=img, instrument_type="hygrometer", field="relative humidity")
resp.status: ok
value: 70 %
